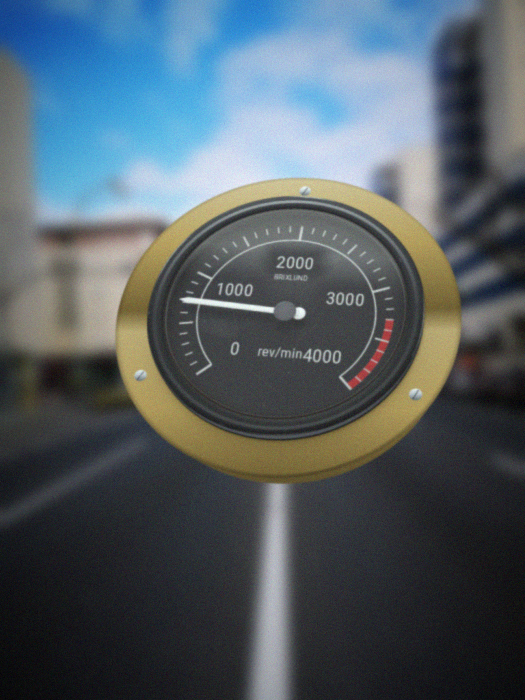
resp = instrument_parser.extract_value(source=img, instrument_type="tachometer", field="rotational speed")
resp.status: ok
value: 700 rpm
